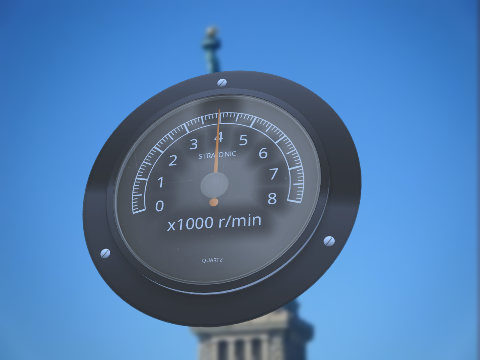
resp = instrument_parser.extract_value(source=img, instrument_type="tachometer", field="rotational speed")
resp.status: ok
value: 4000 rpm
